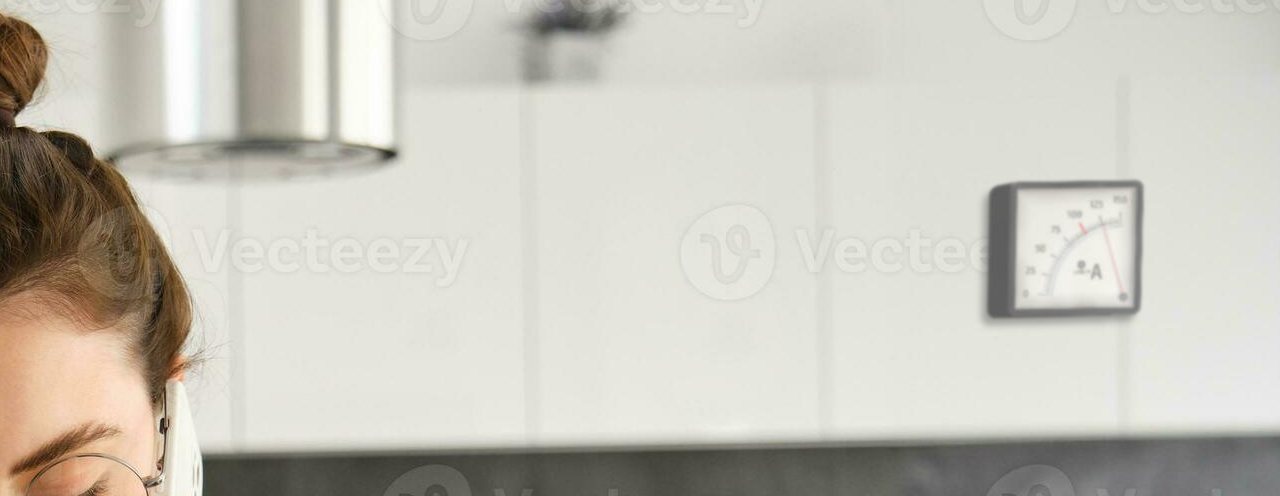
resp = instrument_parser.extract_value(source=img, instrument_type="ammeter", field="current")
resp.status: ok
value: 125 A
